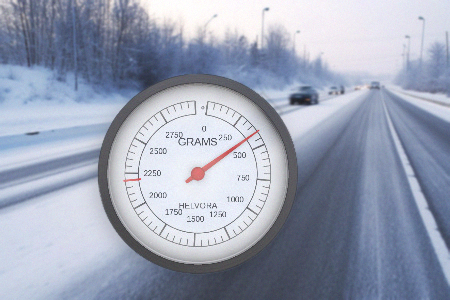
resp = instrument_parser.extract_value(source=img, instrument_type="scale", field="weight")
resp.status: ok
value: 400 g
